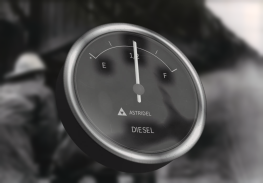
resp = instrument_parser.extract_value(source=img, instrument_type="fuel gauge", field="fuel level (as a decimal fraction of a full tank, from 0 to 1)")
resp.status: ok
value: 0.5
